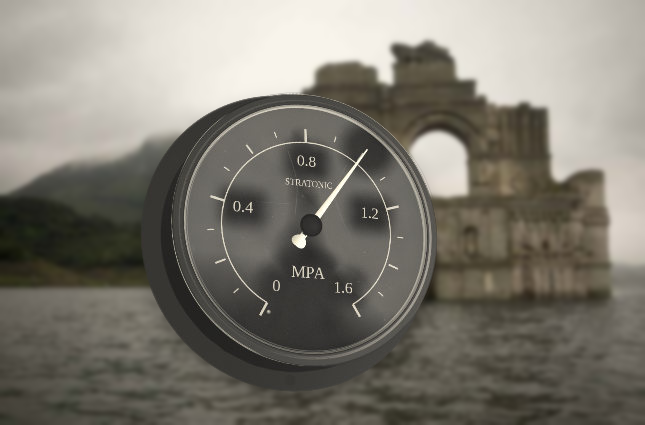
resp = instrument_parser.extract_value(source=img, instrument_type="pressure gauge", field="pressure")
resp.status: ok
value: 1 MPa
